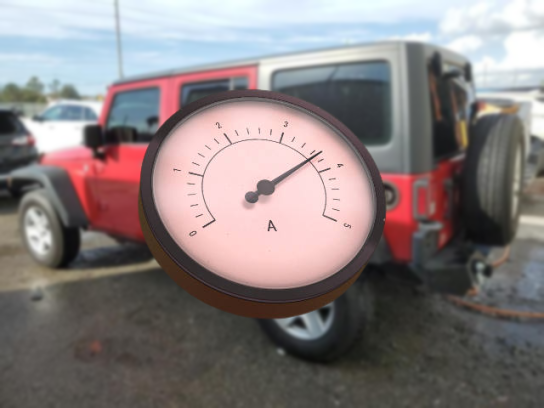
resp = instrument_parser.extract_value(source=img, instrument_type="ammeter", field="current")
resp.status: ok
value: 3.7 A
